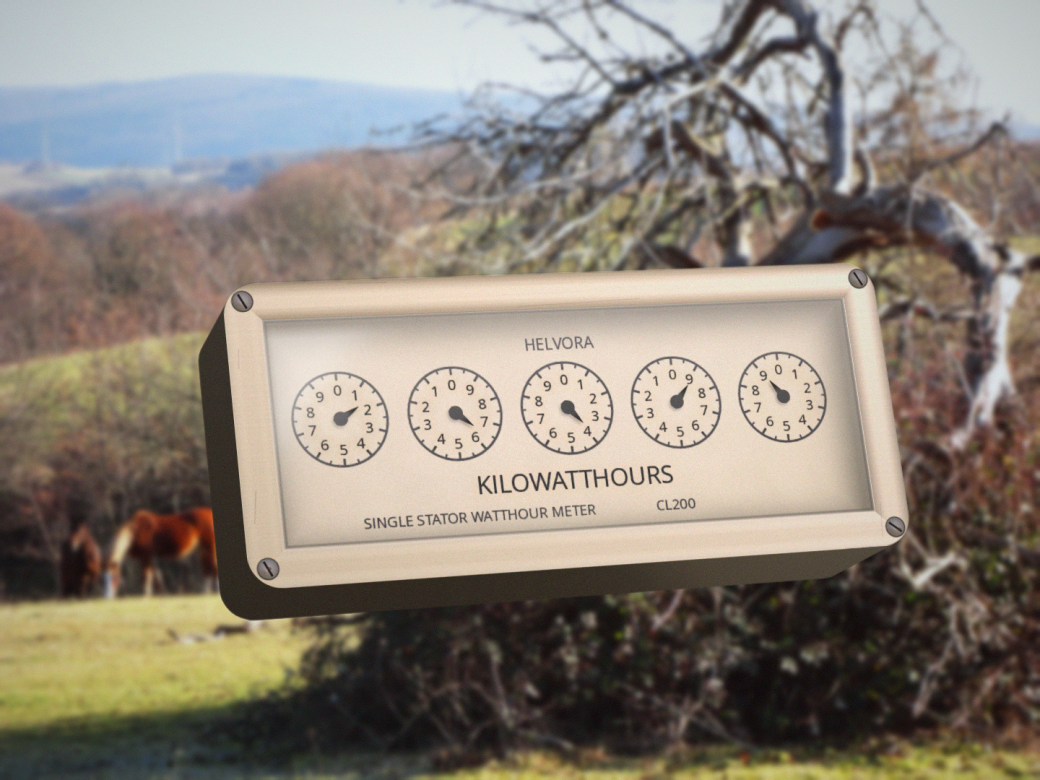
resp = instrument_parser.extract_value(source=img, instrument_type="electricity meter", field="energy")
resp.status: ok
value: 16389 kWh
